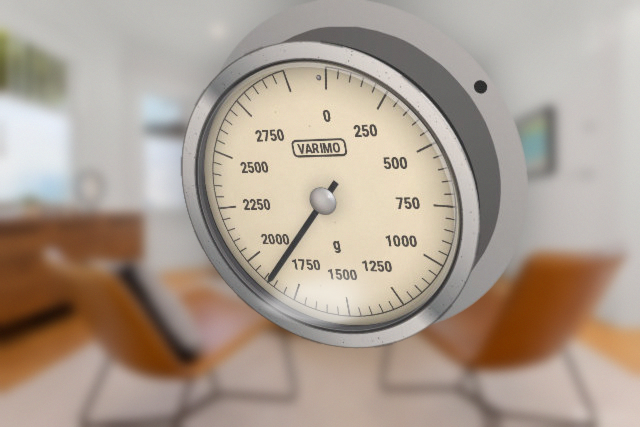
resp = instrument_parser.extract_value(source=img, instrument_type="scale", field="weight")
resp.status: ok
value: 1875 g
